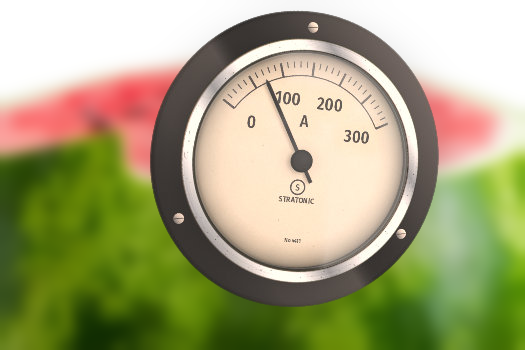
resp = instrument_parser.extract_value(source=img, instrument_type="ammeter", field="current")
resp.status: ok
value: 70 A
